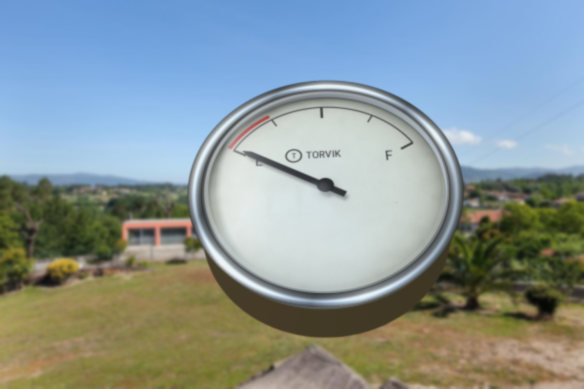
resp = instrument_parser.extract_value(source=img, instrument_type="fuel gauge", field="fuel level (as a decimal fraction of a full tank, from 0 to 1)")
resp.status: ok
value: 0
